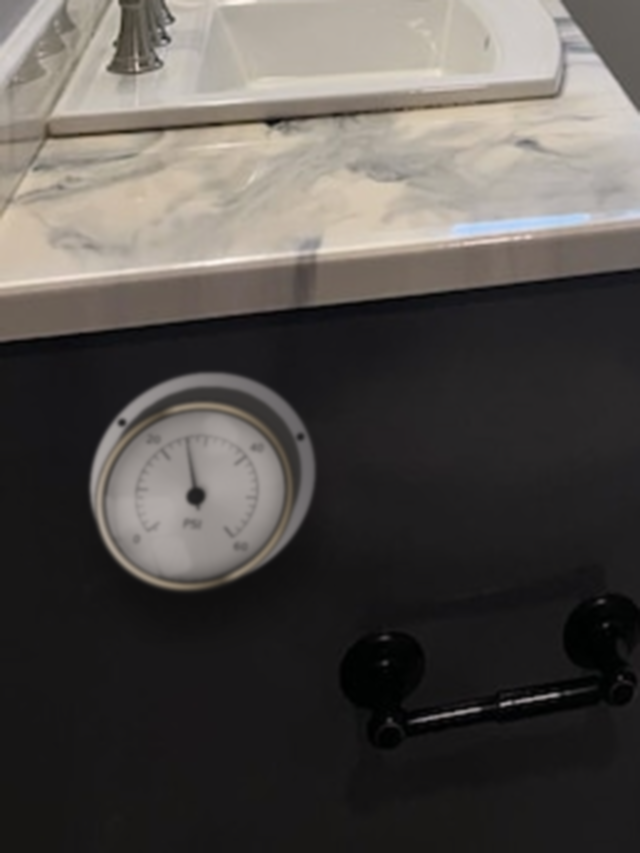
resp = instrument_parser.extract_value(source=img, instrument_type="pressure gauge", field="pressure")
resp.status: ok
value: 26 psi
